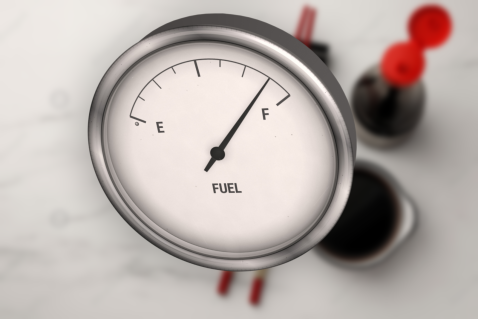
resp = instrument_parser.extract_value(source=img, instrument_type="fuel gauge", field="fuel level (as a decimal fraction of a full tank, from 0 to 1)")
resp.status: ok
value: 0.875
